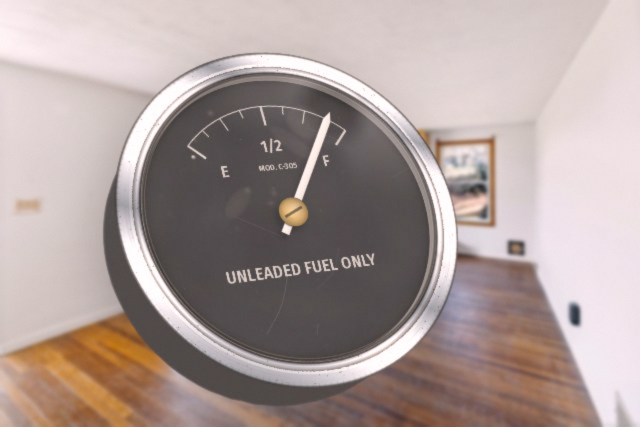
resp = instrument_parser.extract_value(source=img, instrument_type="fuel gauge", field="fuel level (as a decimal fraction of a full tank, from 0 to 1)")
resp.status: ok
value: 0.875
